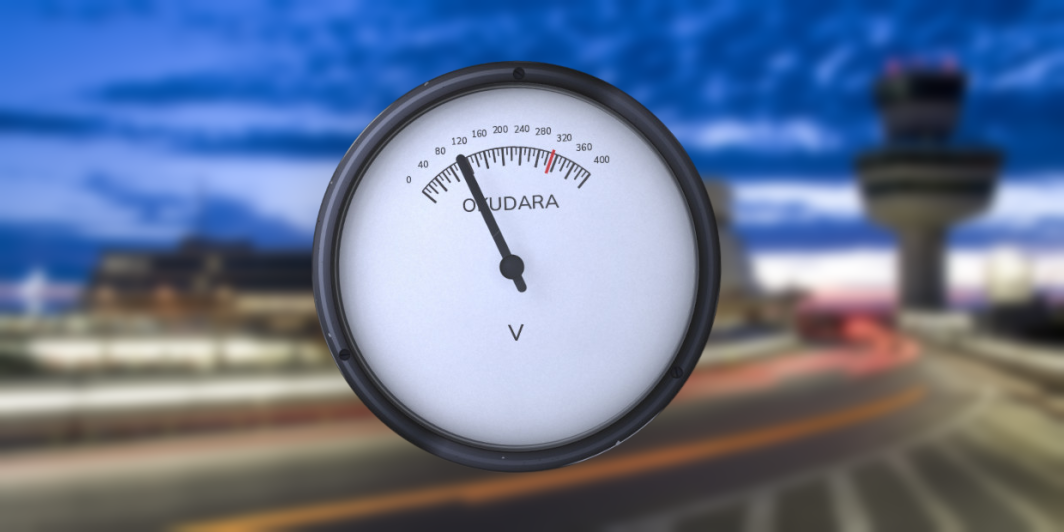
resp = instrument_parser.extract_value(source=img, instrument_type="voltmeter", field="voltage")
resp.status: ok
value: 110 V
